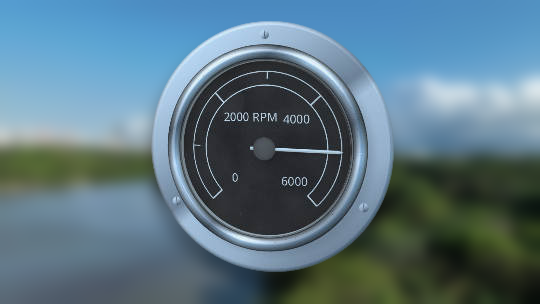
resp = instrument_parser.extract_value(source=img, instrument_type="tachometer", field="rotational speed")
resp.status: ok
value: 5000 rpm
